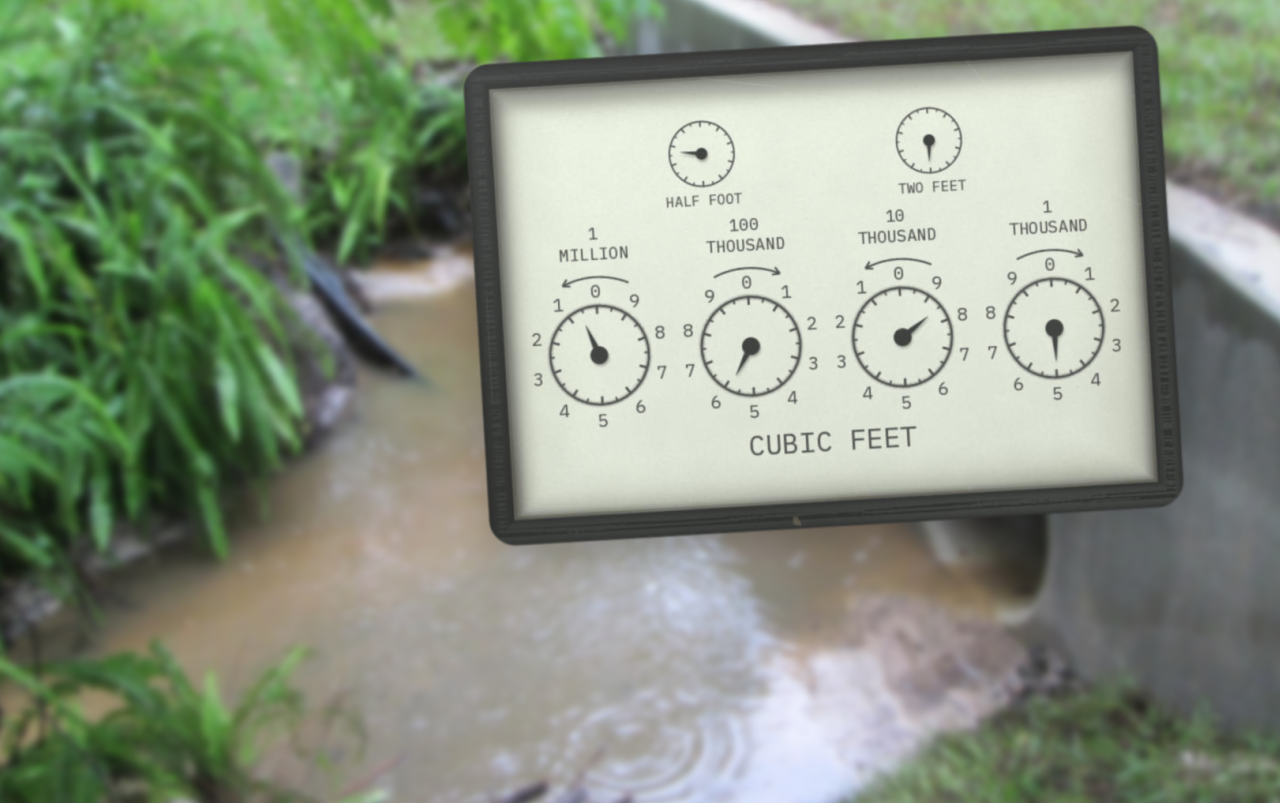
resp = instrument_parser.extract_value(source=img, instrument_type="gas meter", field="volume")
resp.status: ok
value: 58500 ft³
